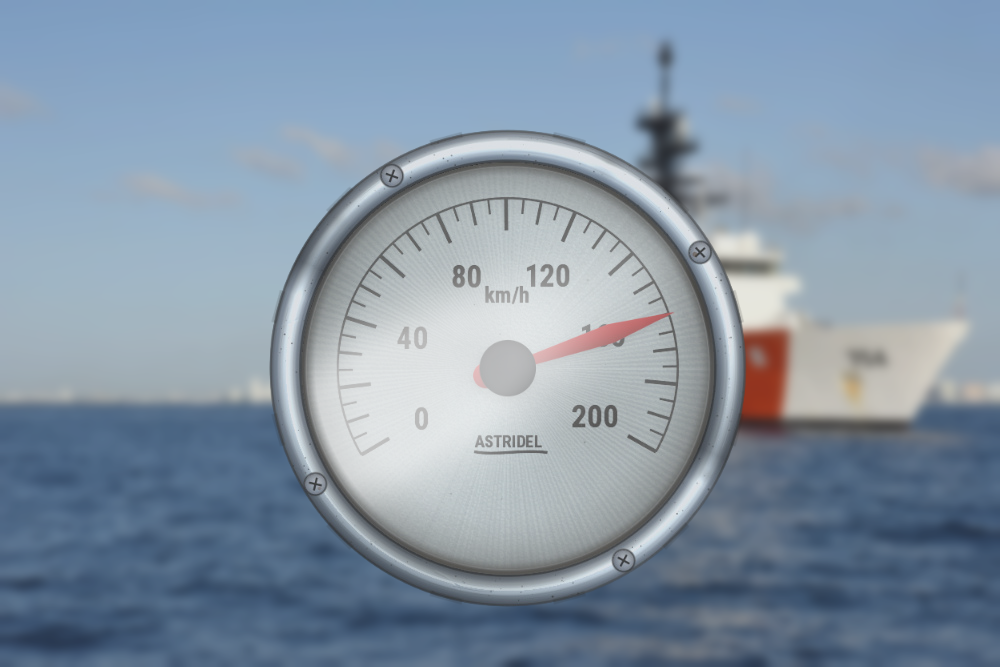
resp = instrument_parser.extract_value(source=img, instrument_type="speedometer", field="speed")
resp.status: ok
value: 160 km/h
